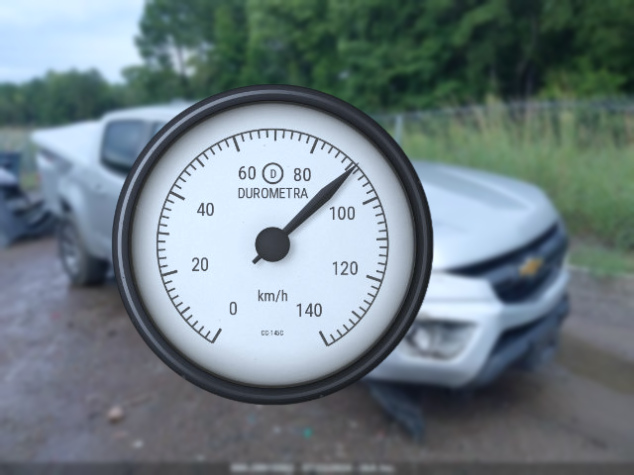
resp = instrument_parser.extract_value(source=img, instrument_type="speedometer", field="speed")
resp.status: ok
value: 91 km/h
